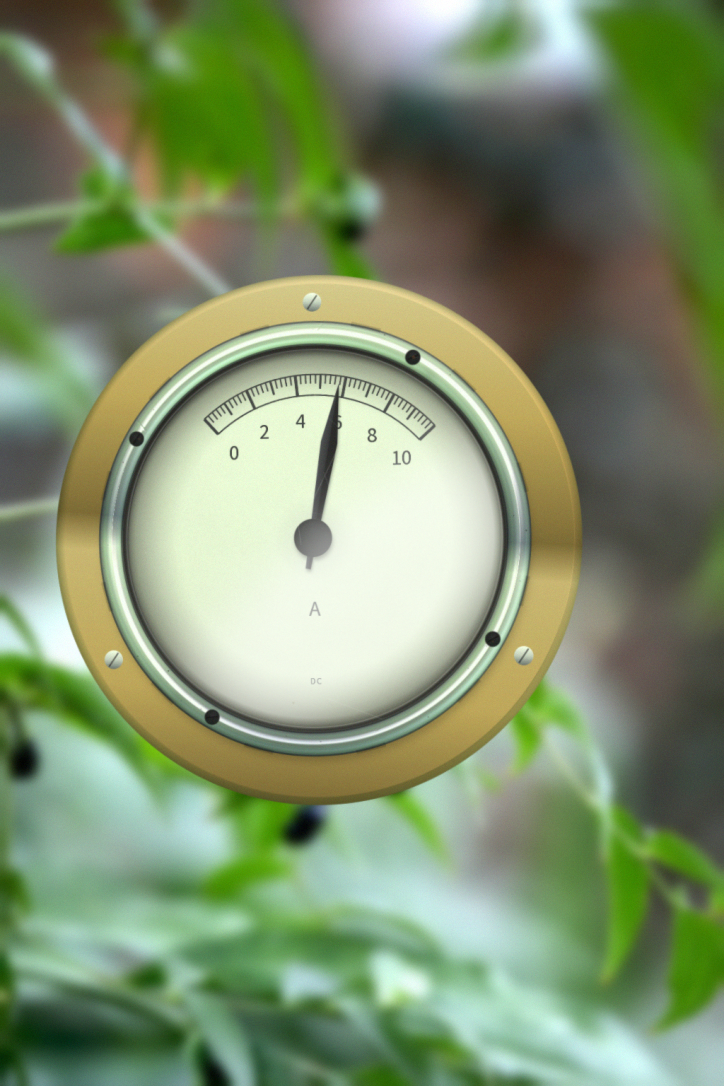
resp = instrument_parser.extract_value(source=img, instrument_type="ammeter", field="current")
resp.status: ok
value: 5.8 A
